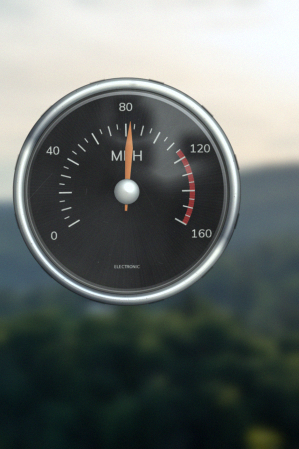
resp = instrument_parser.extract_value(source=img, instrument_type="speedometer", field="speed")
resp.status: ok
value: 82.5 mph
